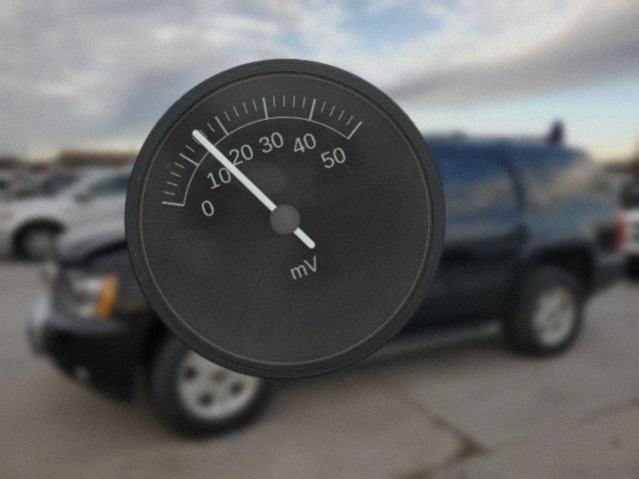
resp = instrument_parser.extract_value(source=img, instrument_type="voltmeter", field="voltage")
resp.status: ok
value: 15 mV
